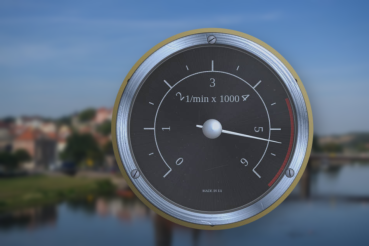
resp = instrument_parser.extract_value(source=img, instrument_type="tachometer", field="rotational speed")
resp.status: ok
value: 5250 rpm
